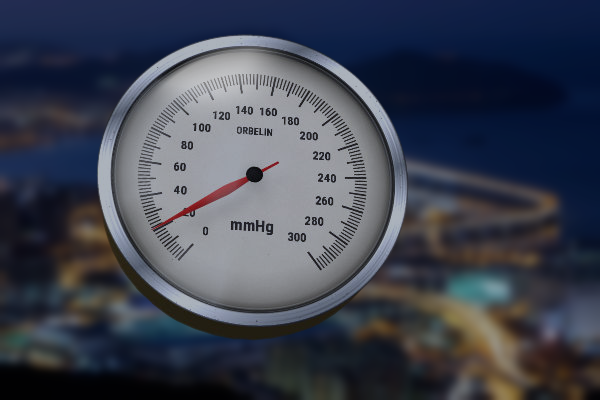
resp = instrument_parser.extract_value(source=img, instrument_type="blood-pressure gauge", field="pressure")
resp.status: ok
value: 20 mmHg
